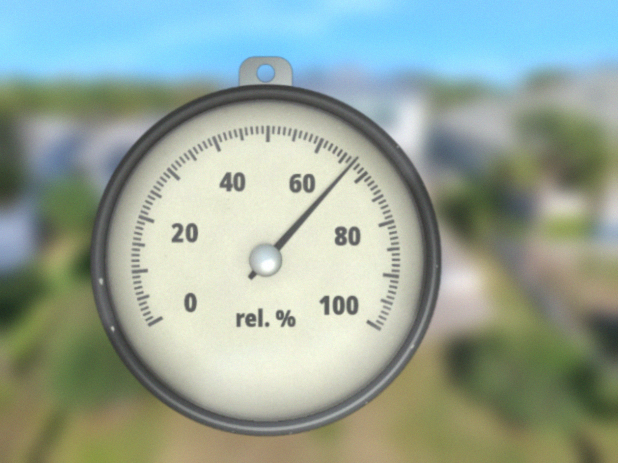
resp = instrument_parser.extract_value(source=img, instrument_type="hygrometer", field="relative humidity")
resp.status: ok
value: 67 %
